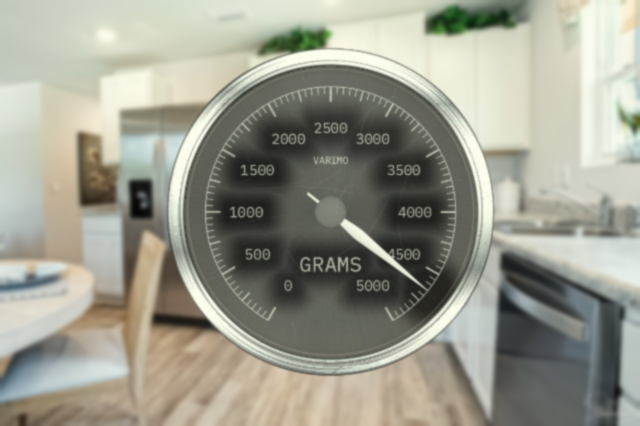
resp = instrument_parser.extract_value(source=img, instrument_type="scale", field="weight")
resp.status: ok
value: 4650 g
